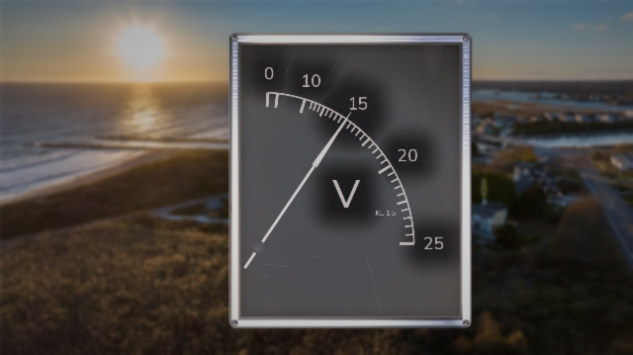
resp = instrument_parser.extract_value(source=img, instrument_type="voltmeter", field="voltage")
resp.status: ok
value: 15 V
